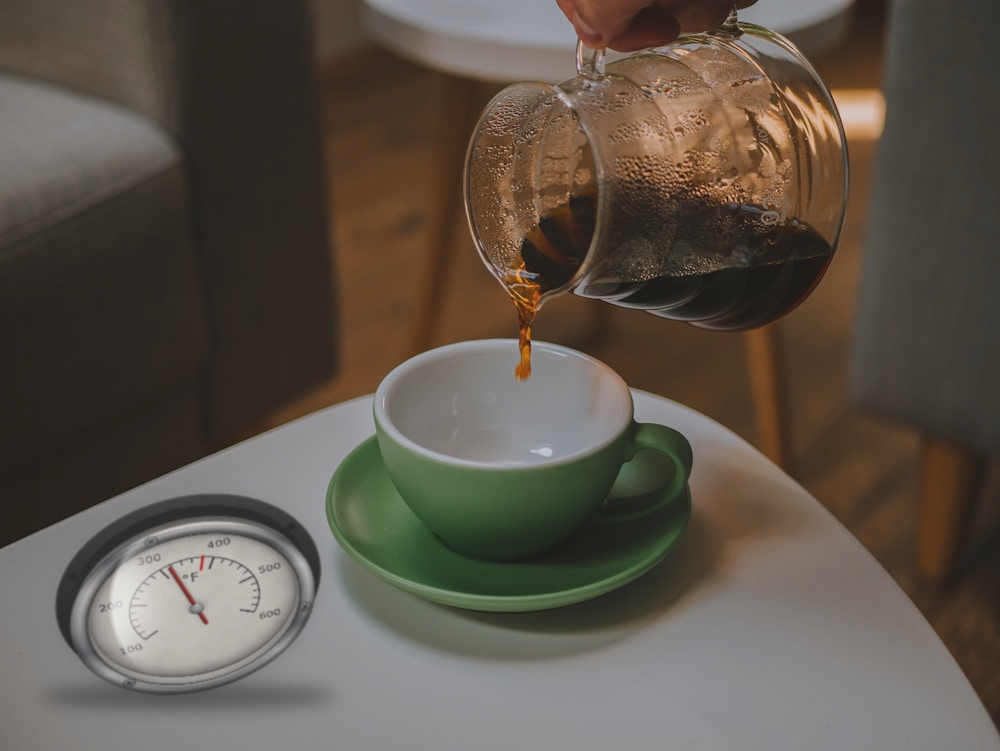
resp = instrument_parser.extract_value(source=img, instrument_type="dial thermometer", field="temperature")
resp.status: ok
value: 320 °F
